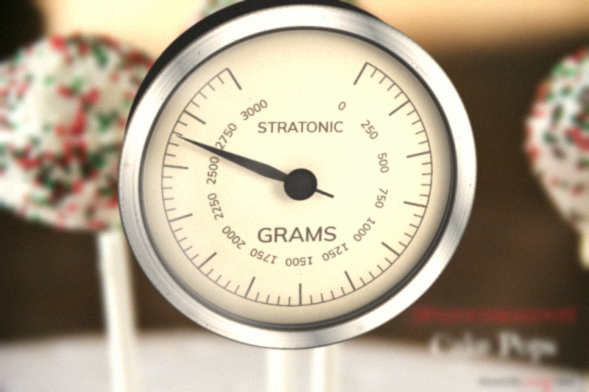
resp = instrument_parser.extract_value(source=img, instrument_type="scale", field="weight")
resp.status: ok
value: 2650 g
